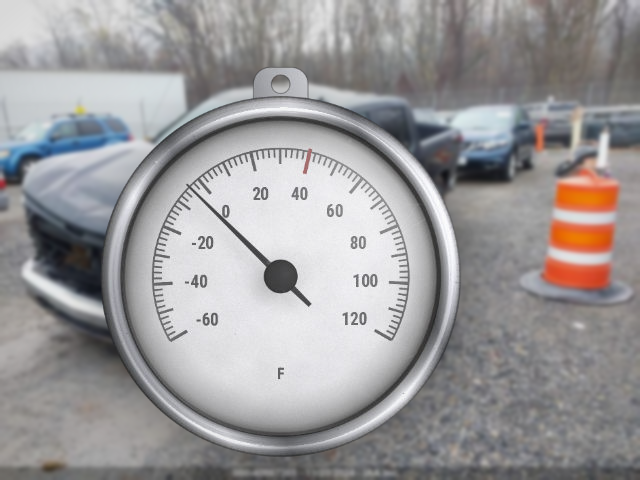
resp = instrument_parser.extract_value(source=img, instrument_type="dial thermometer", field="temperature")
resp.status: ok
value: -4 °F
